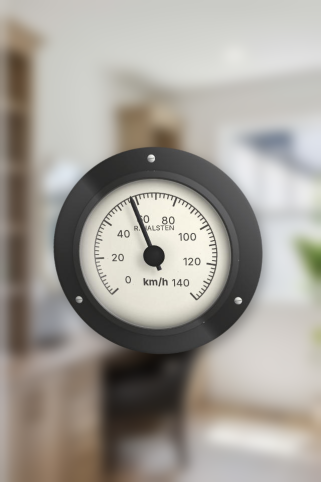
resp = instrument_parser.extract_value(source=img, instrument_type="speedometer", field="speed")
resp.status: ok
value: 58 km/h
